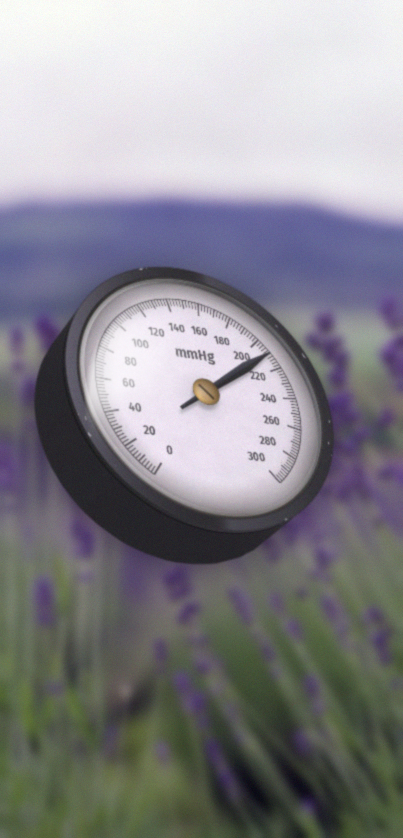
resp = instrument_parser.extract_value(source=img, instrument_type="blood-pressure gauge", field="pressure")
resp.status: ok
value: 210 mmHg
